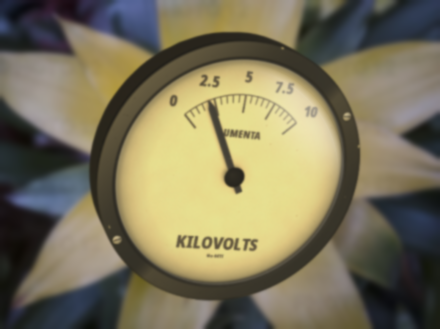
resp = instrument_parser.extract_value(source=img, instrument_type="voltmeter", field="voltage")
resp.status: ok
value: 2 kV
